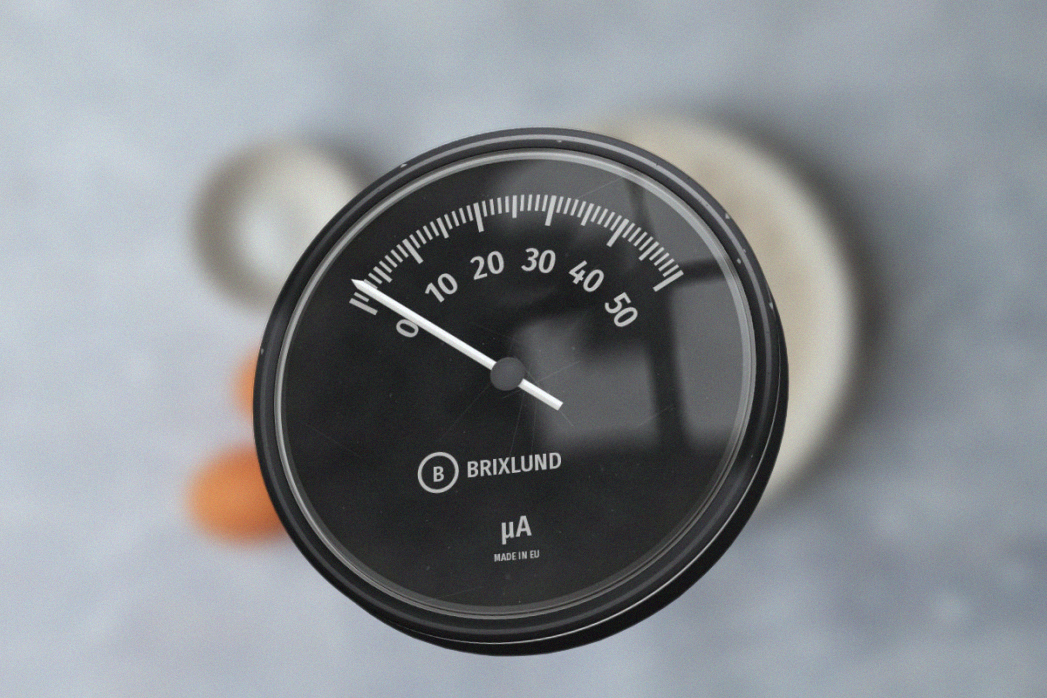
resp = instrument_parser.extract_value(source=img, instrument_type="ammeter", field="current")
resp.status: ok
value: 2 µA
